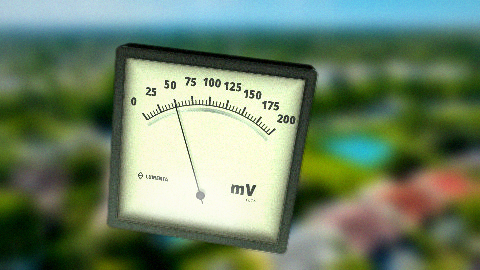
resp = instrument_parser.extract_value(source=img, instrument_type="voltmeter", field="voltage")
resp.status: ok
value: 50 mV
